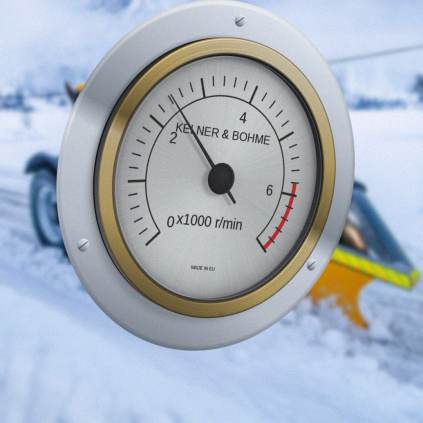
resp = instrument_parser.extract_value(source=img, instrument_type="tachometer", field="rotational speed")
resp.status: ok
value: 2400 rpm
